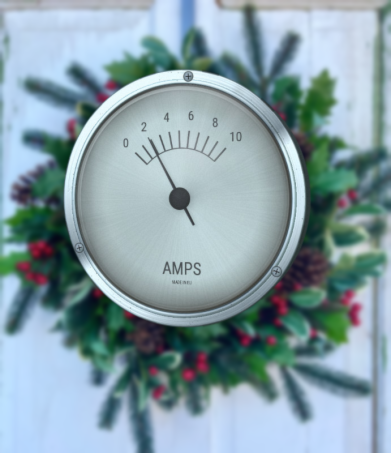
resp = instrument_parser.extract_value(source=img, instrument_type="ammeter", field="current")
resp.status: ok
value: 2 A
